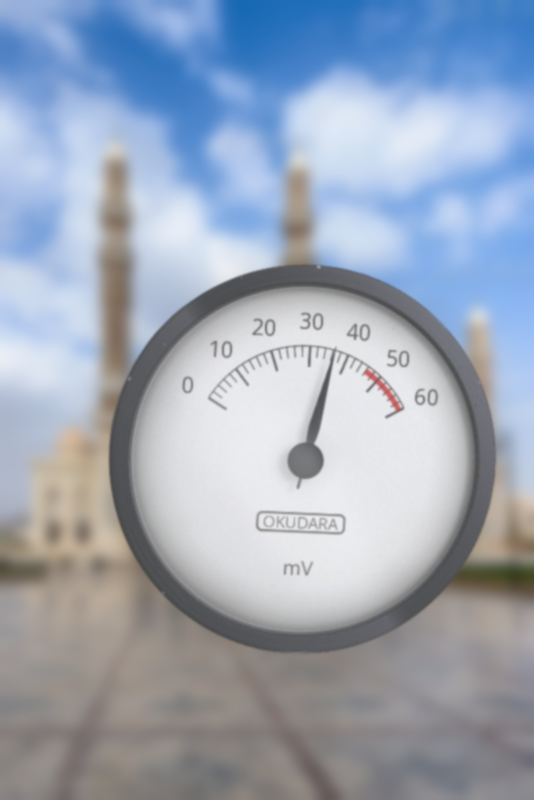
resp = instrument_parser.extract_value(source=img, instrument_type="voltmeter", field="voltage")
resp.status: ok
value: 36 mV
